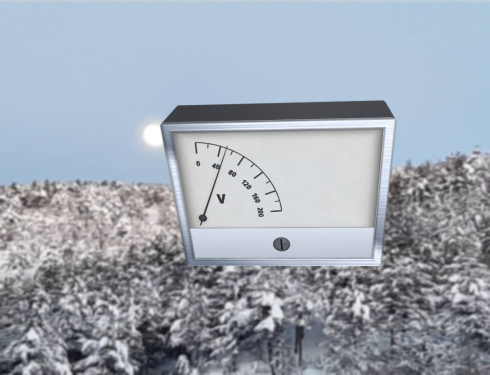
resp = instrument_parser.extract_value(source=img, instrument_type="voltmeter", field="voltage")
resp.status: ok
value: 50 V
